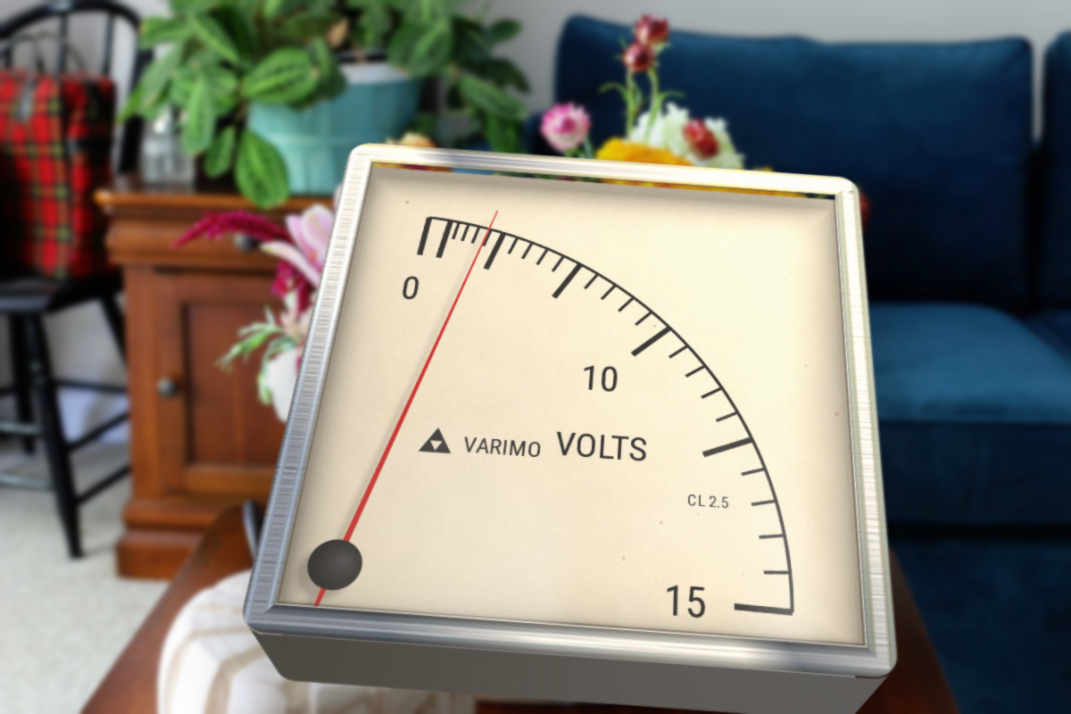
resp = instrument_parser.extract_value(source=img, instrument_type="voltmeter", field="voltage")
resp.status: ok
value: 4.5 V
